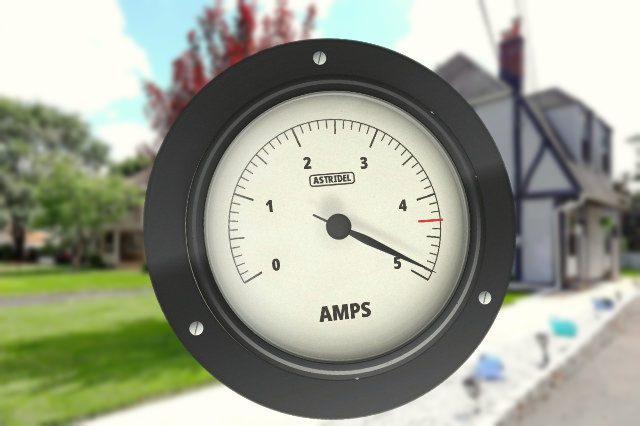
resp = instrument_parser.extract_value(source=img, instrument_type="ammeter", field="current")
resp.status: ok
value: 4.9 A
